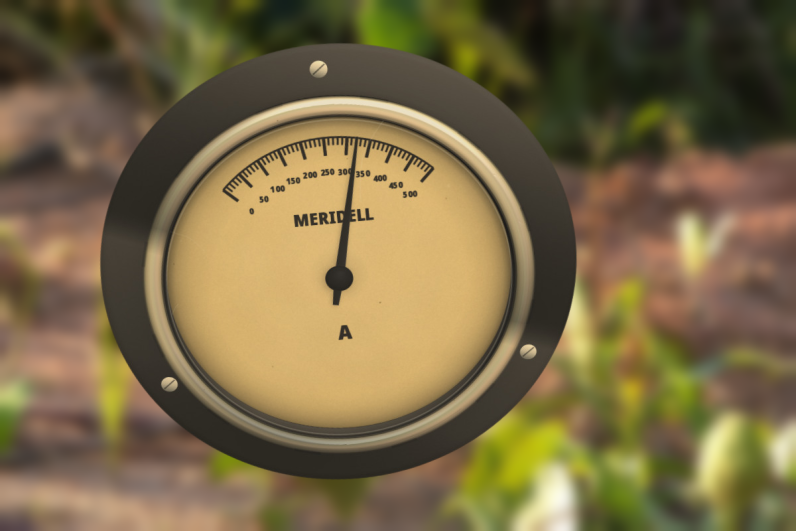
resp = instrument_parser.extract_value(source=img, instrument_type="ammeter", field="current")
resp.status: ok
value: 320 A
